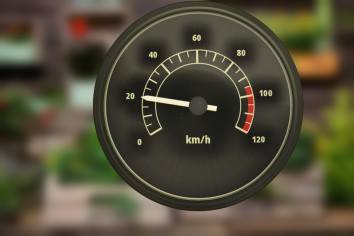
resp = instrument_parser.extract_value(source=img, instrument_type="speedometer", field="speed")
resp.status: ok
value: 20 km/h
